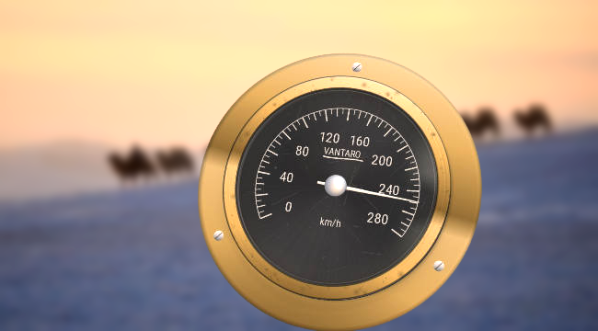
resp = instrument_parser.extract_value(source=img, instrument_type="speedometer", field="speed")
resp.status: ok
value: 250 km/h
